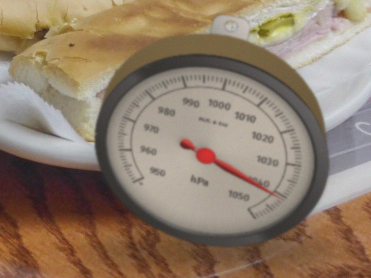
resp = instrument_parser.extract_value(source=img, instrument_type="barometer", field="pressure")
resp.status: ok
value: 1040 hPa
